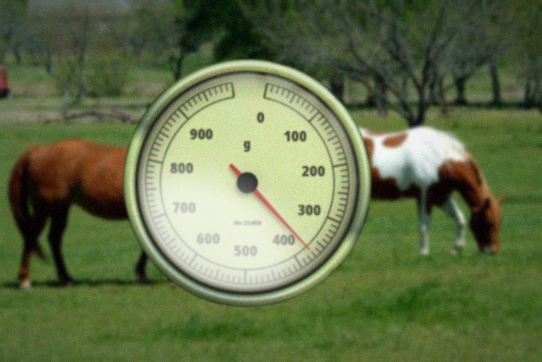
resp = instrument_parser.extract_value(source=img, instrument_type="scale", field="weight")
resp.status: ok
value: 370 g
